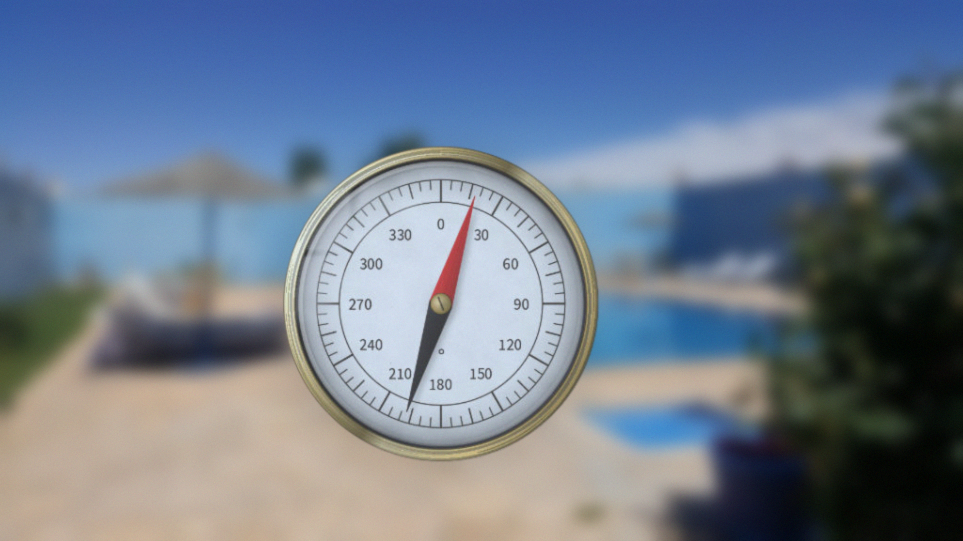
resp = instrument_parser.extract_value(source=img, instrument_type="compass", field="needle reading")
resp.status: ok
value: 17.5 °
